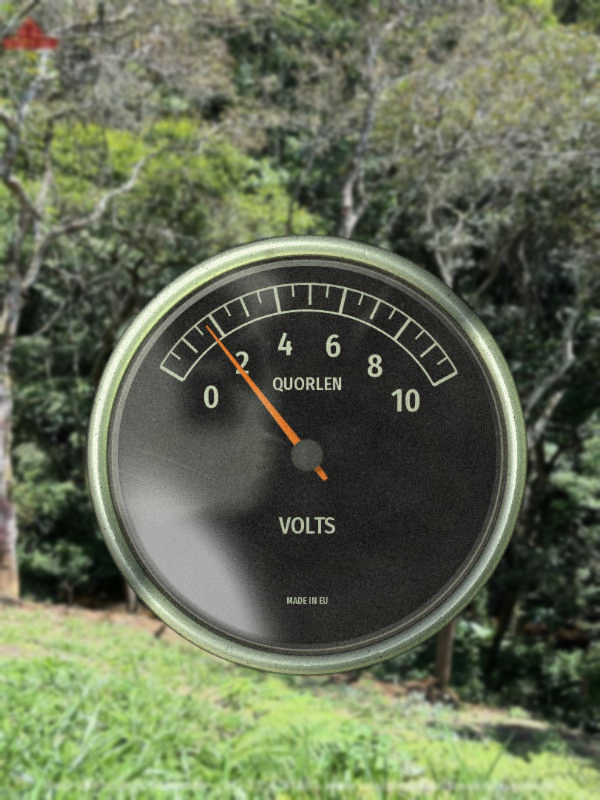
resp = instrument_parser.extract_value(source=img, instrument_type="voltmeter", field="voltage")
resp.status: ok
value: 1.75 V
